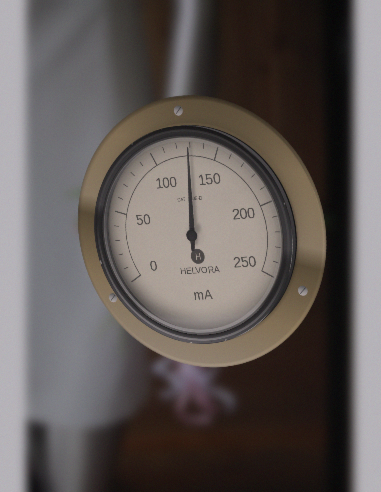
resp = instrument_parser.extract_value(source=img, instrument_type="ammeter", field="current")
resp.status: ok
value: 130 mA
